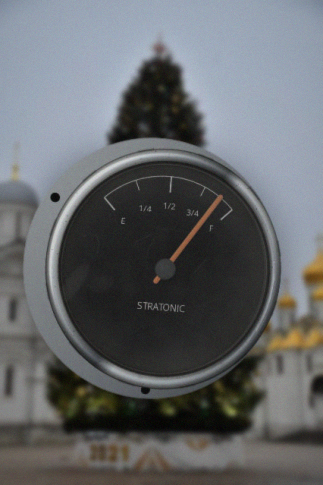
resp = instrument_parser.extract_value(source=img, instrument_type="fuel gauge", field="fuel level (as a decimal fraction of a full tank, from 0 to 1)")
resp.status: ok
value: 0.875
